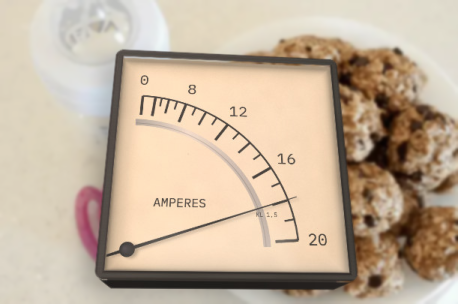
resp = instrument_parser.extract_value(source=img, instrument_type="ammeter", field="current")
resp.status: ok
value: 18 A
